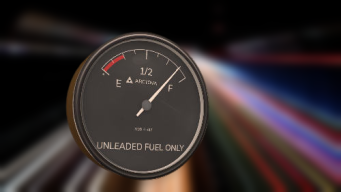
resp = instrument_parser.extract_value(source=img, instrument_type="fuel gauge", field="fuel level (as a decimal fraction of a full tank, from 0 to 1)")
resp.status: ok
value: 0.875
